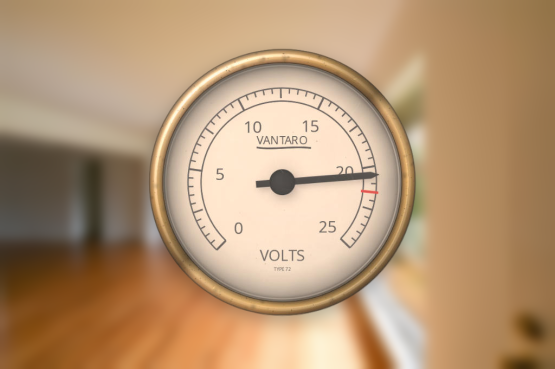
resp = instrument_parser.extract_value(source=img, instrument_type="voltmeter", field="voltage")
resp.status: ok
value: 20.5 V
